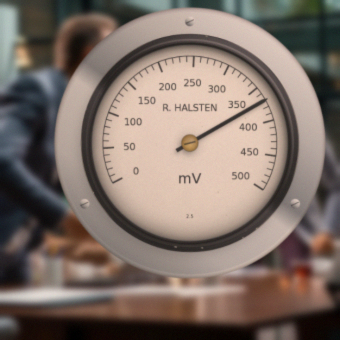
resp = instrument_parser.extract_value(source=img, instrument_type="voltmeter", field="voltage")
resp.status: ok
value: 370 mV
